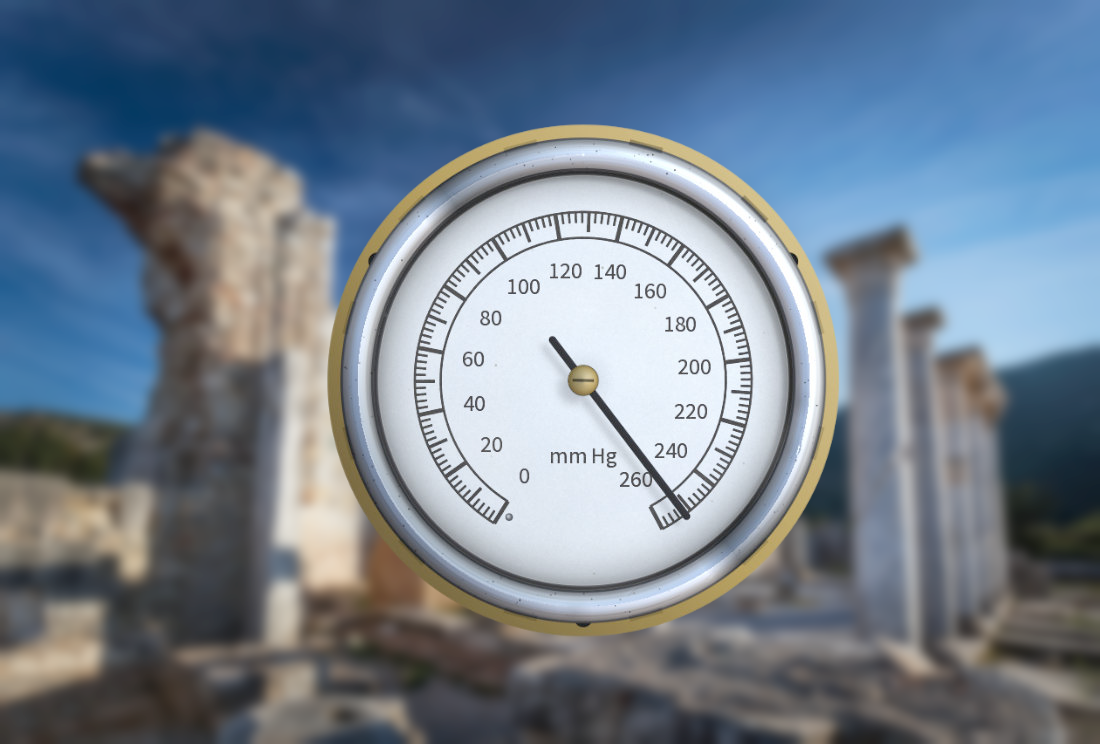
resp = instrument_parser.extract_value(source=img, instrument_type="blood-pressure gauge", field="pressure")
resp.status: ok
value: 252 mmHg
